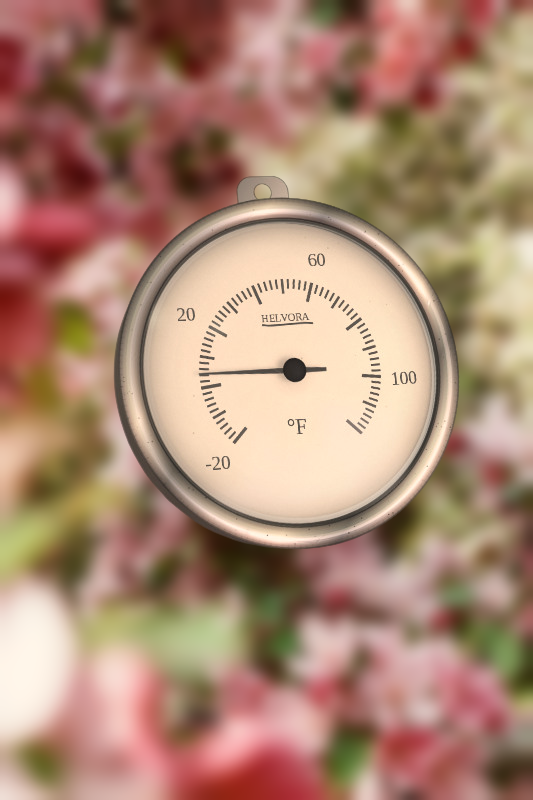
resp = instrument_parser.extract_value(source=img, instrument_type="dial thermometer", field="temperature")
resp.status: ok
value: 4 °F
